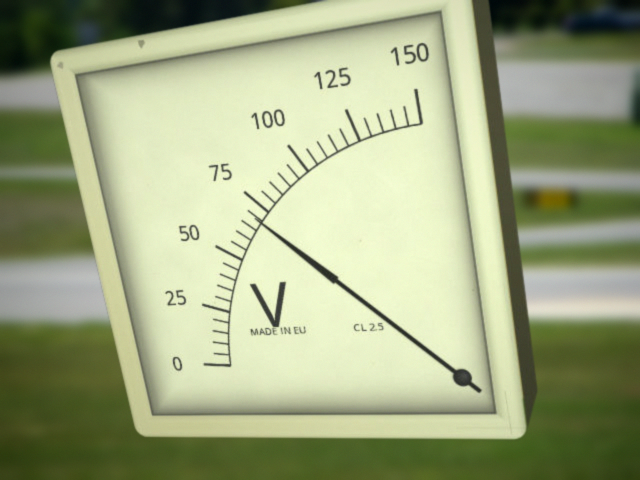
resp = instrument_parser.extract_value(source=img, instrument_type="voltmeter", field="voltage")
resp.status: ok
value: 70 V
